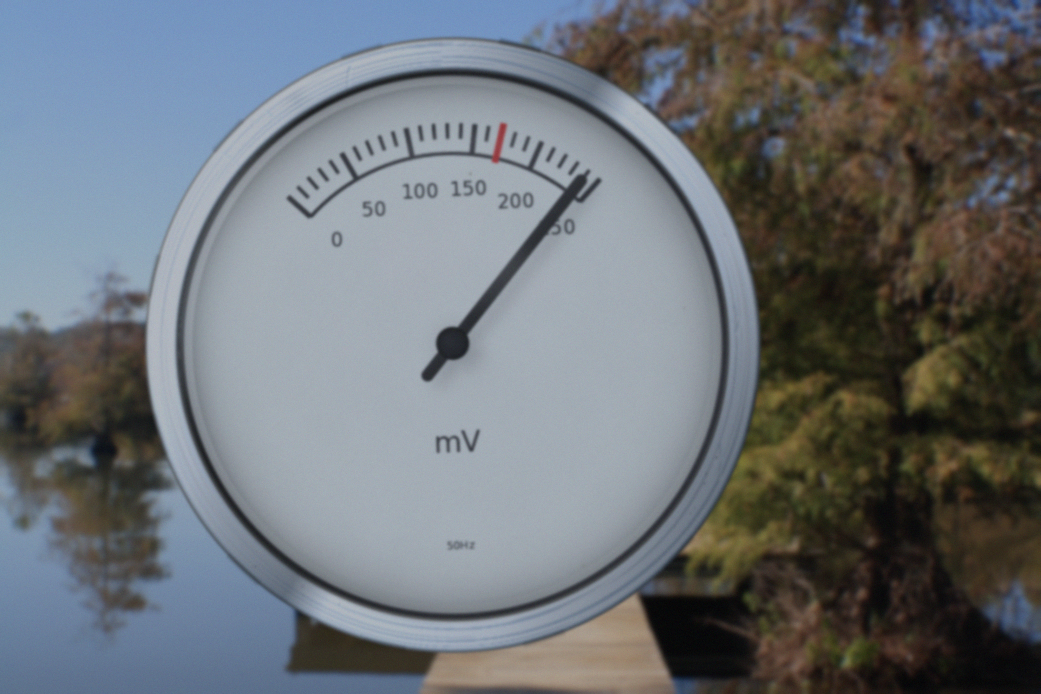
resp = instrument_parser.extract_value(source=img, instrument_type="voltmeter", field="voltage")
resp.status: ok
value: 240 mV
